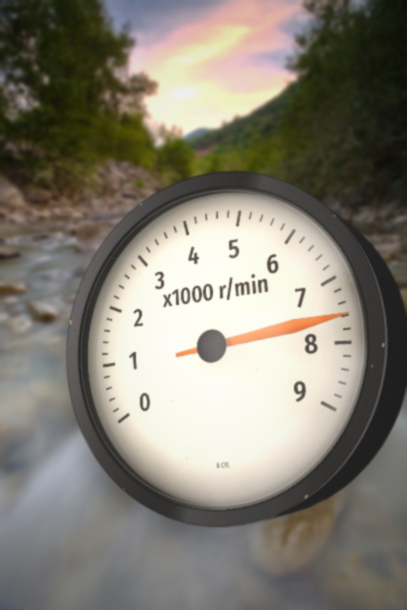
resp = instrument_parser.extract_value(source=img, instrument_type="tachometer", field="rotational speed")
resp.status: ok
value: 7600 rpm
